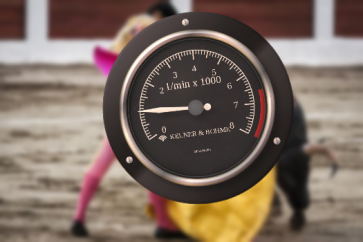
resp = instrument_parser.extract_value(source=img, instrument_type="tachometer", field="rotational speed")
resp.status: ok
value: 1000 rpm
